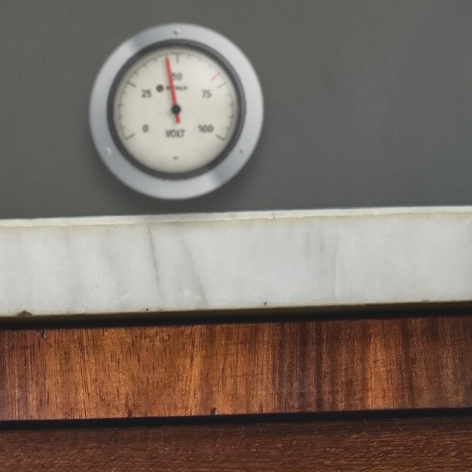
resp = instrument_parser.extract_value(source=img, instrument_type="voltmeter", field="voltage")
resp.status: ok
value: 45 V
